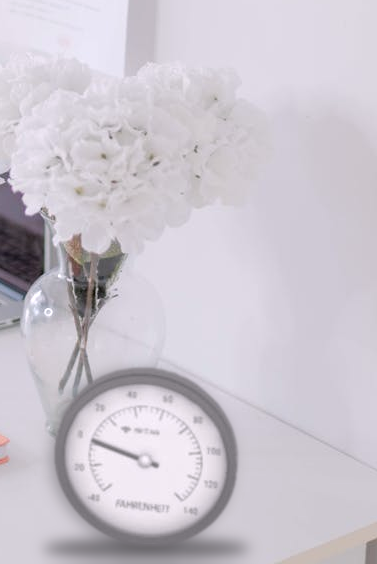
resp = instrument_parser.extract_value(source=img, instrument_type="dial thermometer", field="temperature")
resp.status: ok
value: 0 °F
